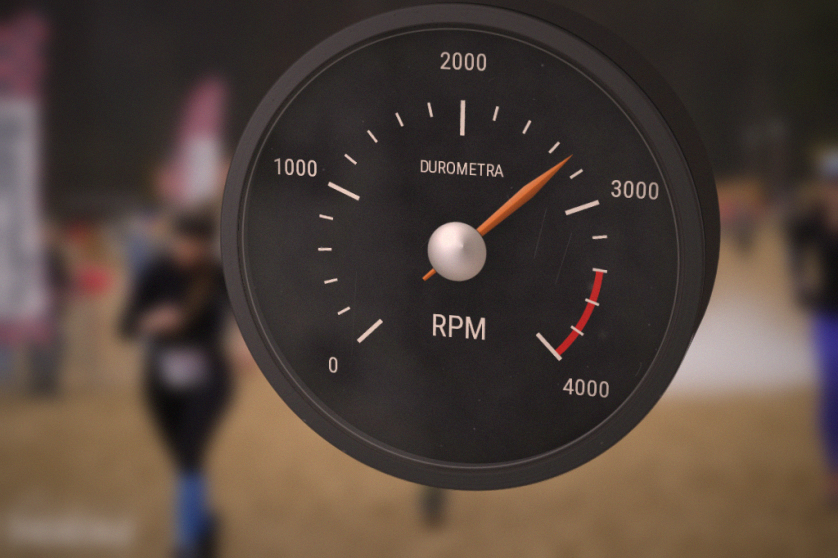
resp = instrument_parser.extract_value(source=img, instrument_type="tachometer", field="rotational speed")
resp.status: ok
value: 2700 rpm
